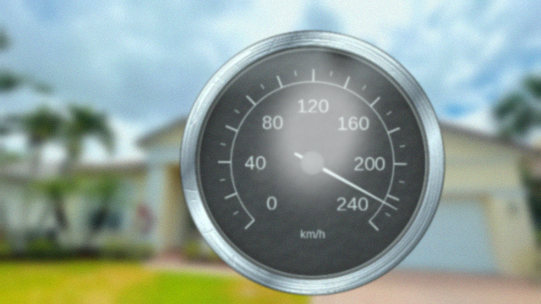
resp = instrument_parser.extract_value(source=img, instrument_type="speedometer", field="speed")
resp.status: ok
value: 225 km/h
